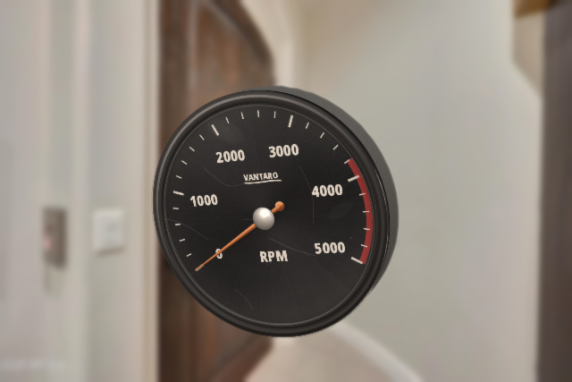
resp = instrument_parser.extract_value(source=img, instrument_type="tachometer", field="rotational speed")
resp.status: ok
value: 0 rpm
